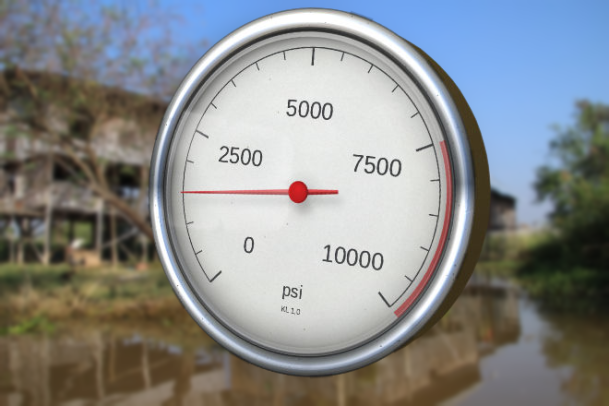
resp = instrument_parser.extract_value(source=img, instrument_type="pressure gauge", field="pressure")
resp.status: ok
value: 1500 psi
